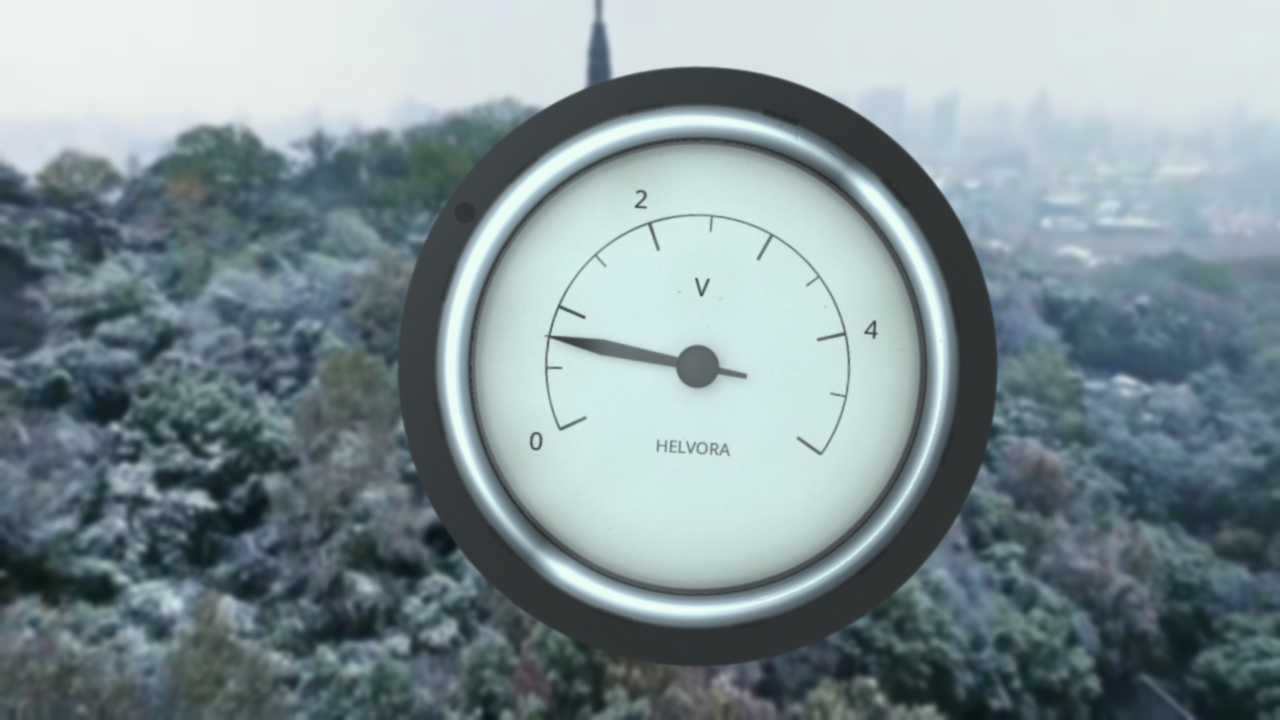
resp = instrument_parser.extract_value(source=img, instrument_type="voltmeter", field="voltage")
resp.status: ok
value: 0.75 V
